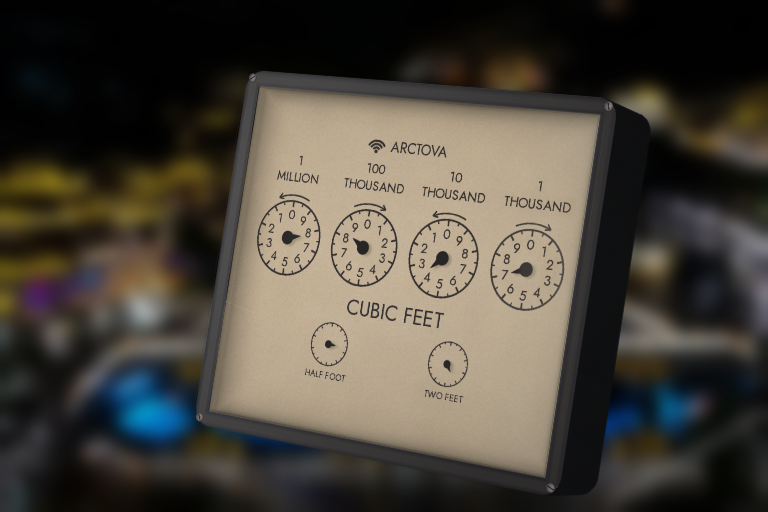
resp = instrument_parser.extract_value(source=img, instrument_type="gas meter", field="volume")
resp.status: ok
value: 783700 ft³
